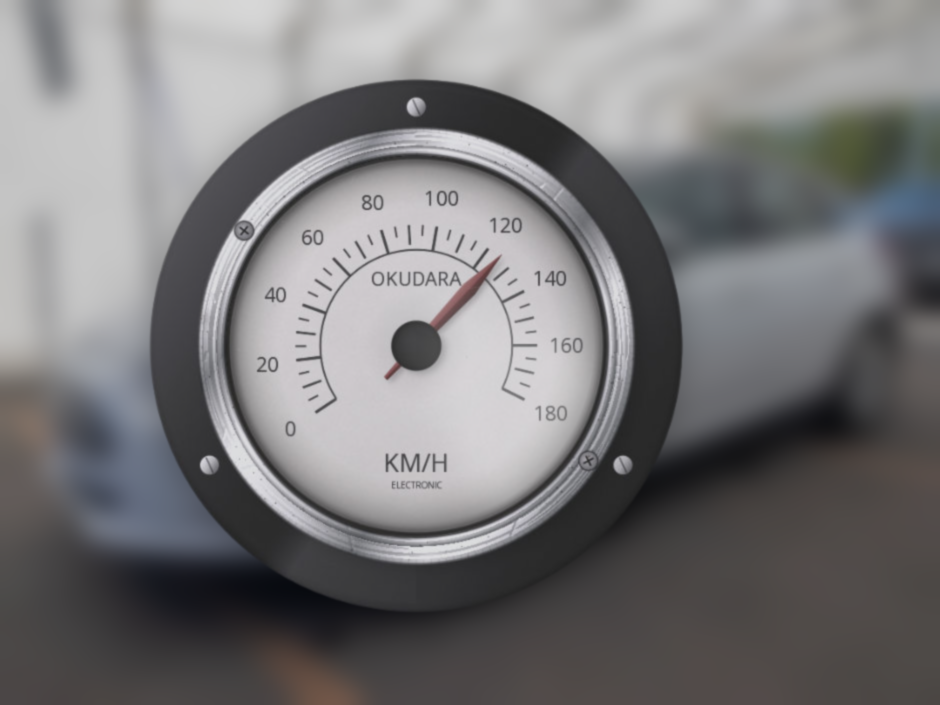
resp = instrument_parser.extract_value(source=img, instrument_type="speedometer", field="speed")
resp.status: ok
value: 125 km/h
